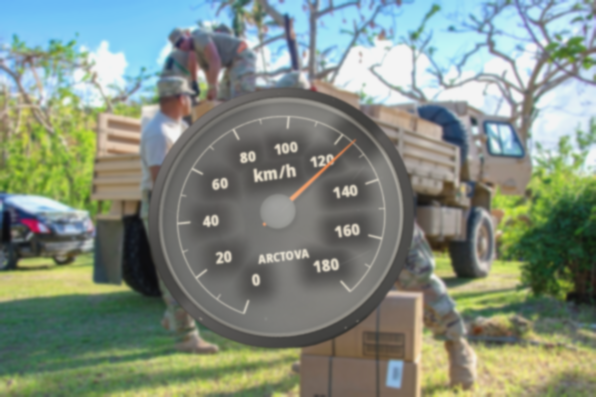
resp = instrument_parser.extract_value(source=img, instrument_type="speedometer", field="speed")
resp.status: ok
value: 125 km/h
